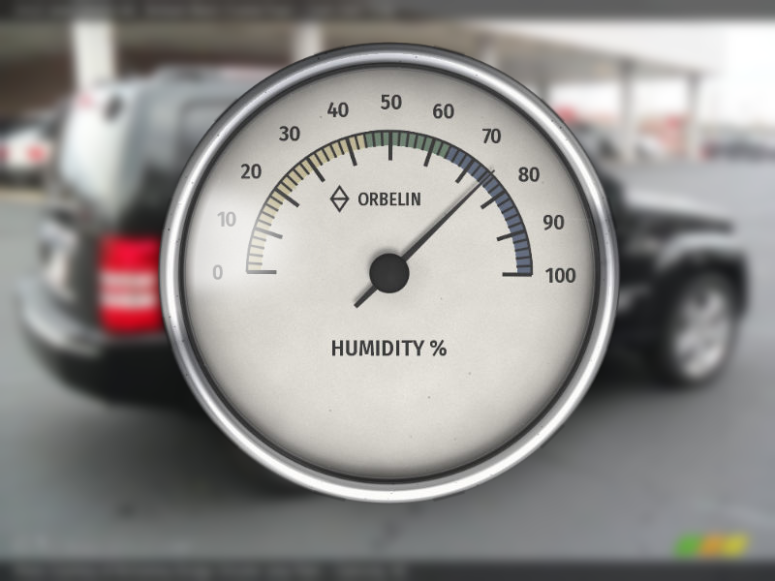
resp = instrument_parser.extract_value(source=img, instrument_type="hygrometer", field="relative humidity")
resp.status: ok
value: 75 %
